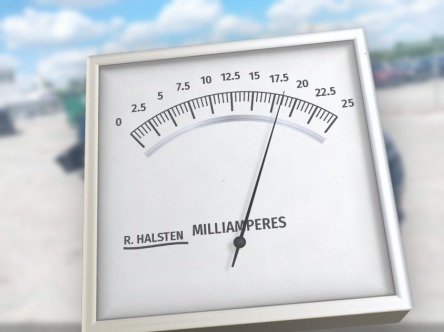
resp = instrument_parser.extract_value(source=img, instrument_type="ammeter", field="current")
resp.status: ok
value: 18.5 mA
